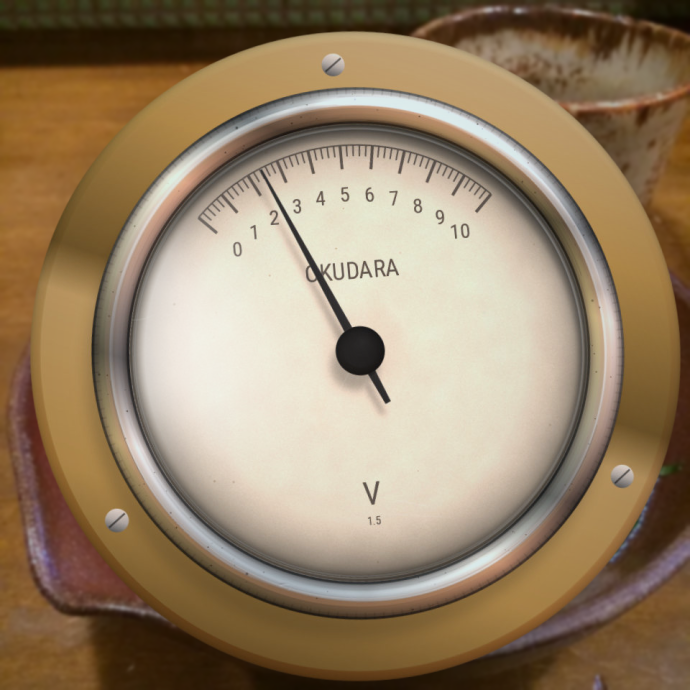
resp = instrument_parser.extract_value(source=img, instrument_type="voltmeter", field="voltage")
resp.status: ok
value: 2.4 V
